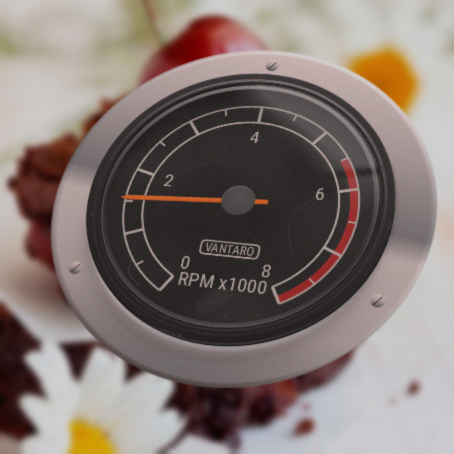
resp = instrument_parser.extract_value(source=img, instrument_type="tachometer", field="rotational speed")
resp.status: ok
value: 1500 rpm
